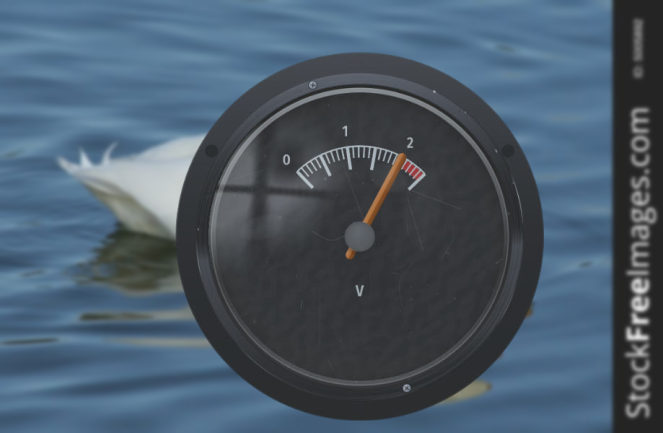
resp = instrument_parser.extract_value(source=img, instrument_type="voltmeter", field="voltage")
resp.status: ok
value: 2 V
